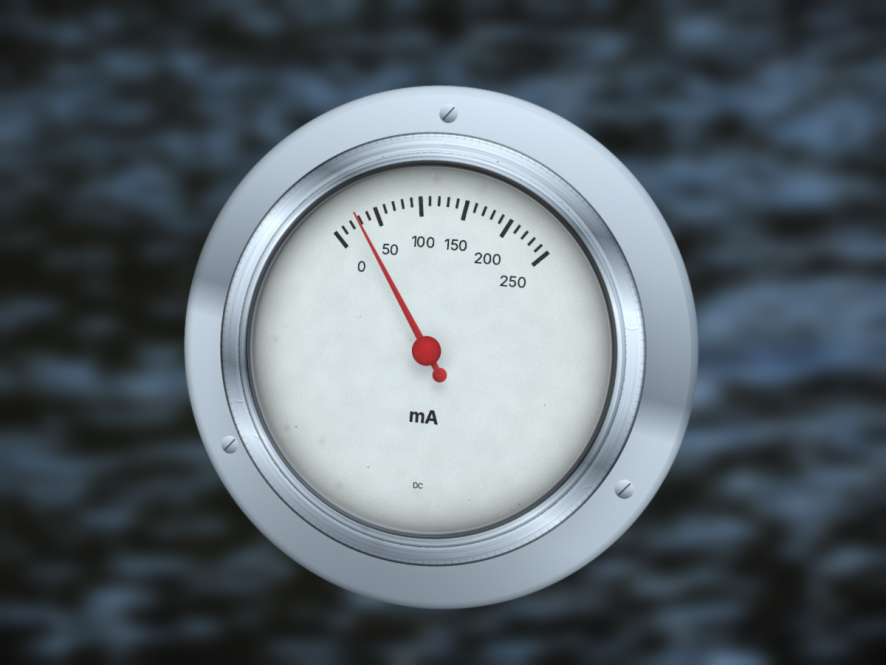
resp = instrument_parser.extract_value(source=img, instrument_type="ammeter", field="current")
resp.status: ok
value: 30 mA
